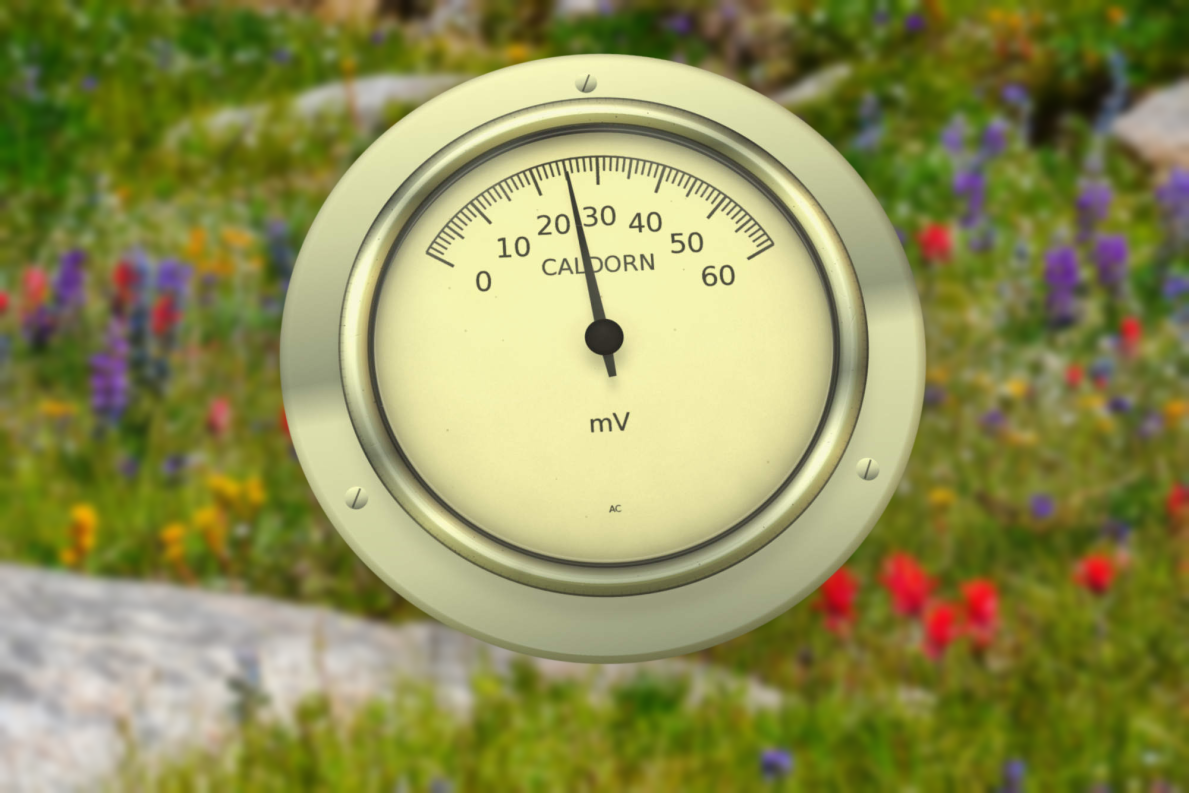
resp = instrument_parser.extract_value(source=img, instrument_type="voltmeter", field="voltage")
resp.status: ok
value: 25 mV
